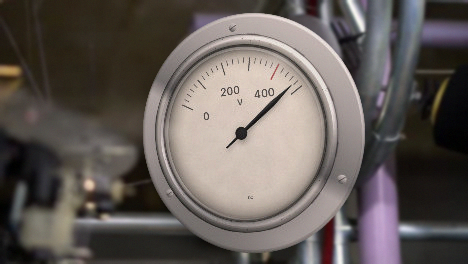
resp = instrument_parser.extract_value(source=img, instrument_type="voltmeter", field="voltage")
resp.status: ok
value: 480 V
